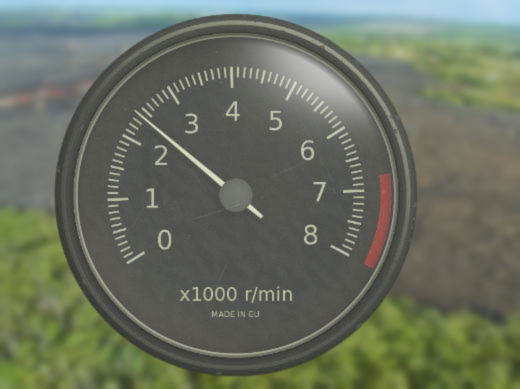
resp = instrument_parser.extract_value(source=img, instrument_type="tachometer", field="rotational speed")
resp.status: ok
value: 2400 rpm
